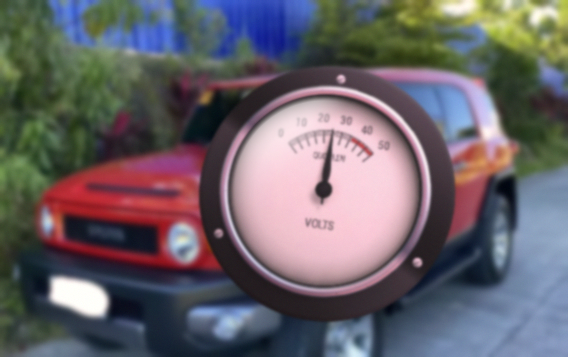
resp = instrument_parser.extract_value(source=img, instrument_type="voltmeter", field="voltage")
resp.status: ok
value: 25 V
